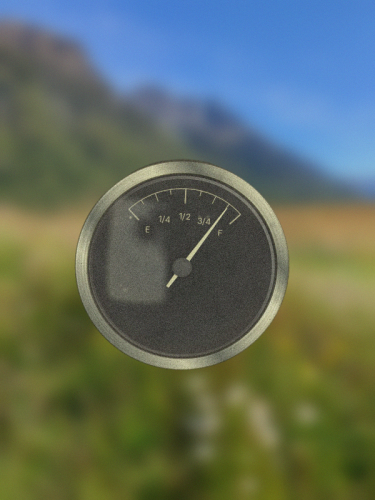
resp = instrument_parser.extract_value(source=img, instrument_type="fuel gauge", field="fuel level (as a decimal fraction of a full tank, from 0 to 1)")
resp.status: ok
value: 0.875
